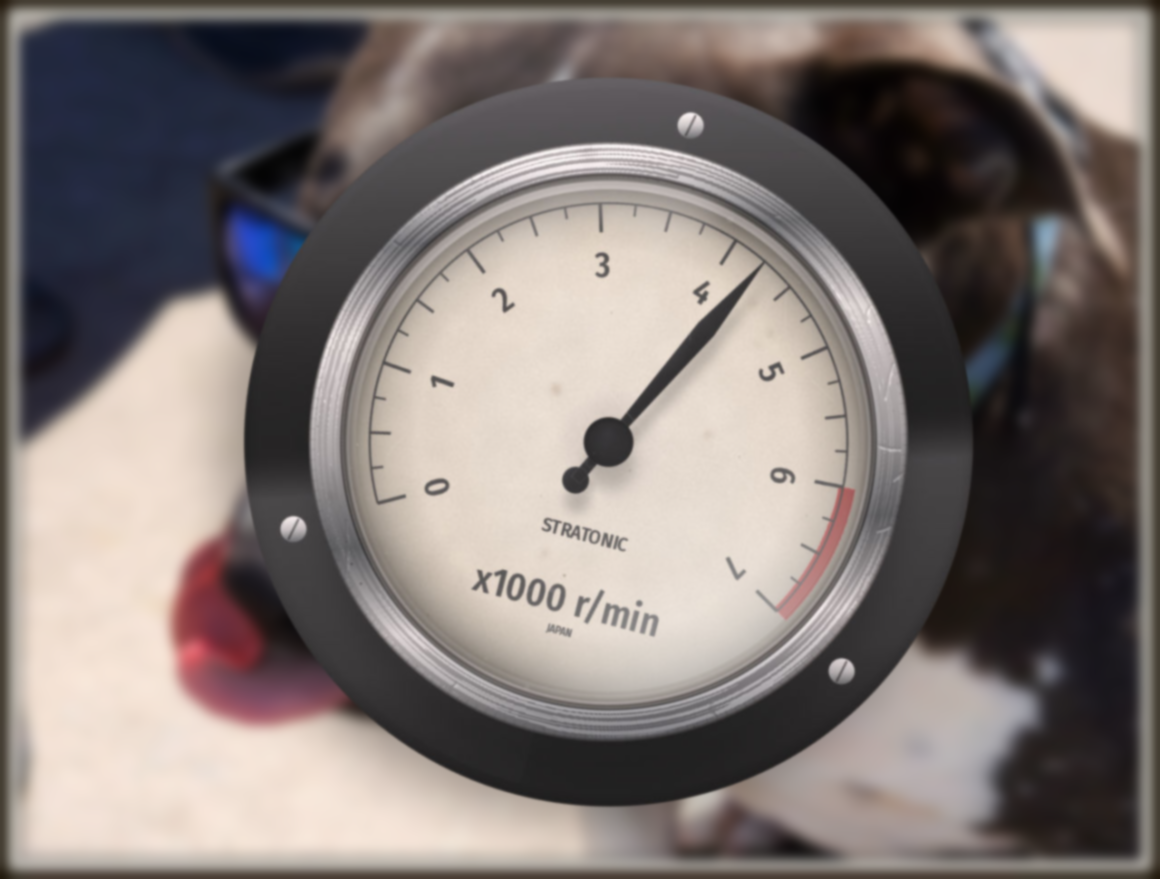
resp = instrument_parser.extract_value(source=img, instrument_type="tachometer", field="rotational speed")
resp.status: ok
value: 4250 rpm
